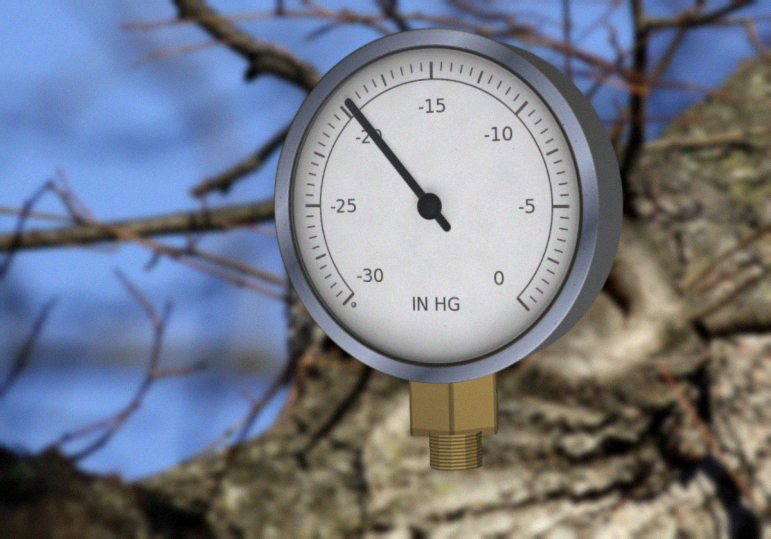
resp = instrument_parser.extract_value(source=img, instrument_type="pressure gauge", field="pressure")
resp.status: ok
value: -19.5 inHg
